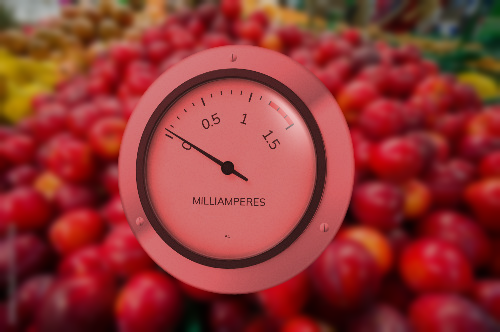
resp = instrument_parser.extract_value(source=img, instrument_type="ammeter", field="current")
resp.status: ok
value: 0.05 mA
